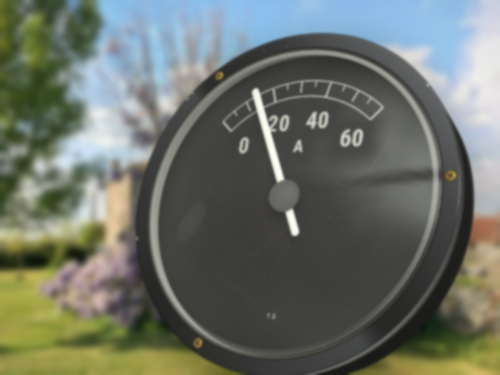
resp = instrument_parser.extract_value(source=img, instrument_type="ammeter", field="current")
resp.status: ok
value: 15 A
